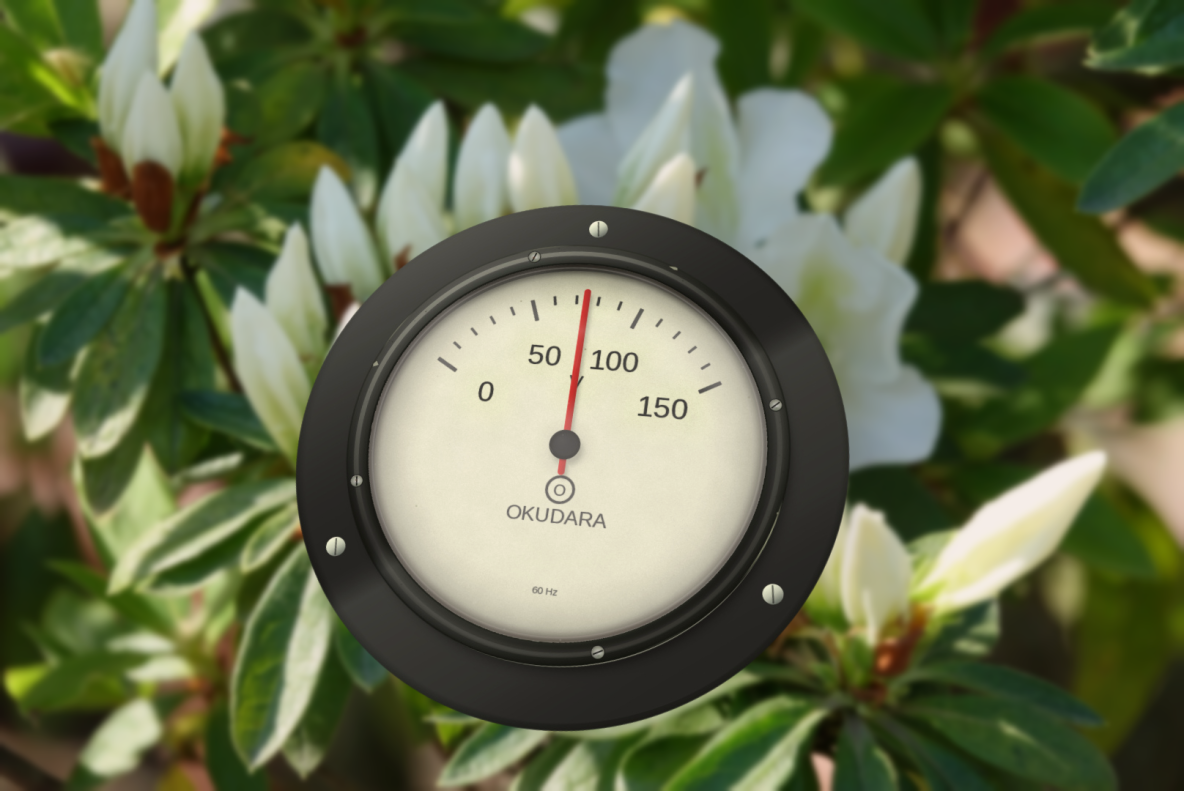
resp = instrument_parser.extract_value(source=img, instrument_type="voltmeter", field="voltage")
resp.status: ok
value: 75 V
